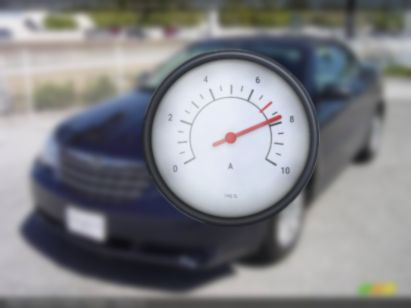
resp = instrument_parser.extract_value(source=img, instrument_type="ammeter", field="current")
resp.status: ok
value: 7.75 A
